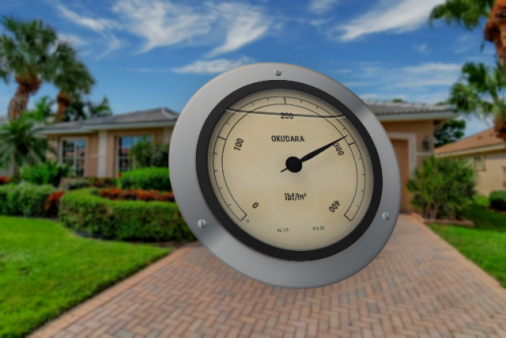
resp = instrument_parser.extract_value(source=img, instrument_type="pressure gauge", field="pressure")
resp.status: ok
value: 290 psi
